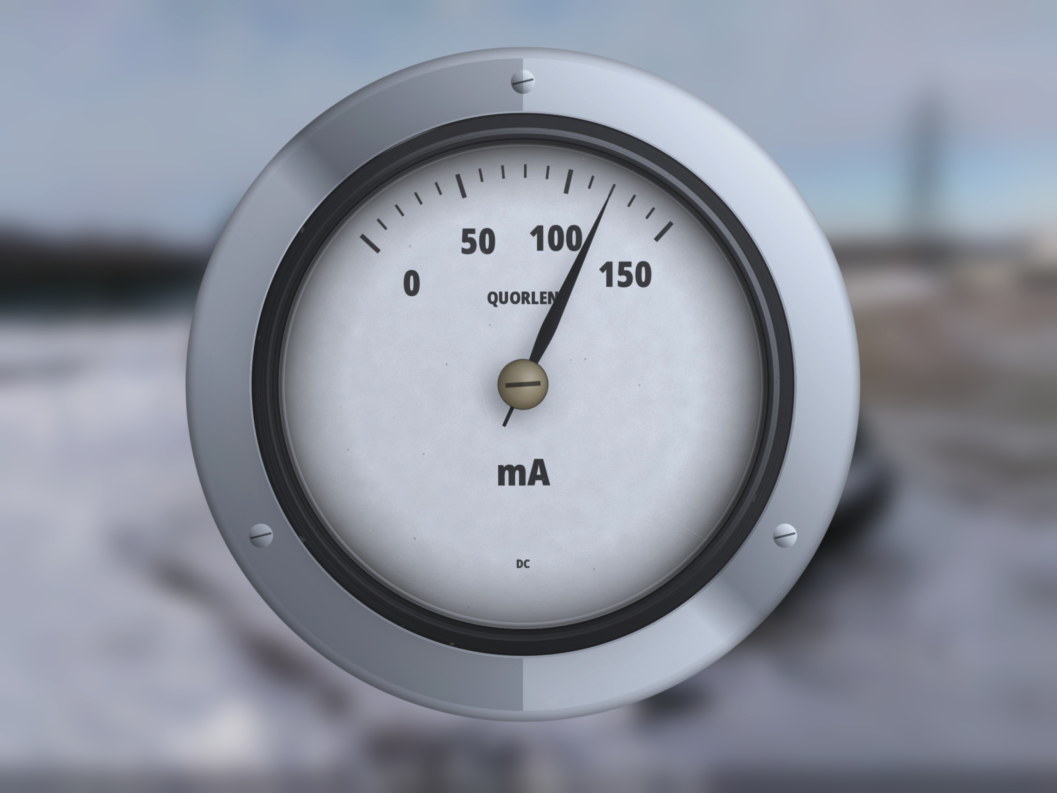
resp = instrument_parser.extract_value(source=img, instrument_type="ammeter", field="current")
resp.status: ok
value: 120 mA
